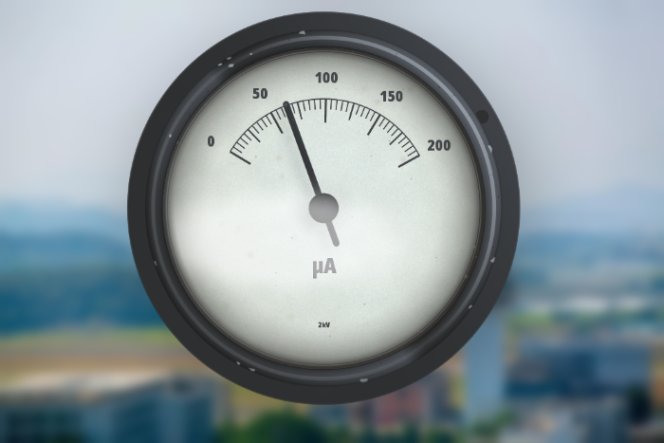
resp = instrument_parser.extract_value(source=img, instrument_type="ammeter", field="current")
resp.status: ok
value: 65 µA
